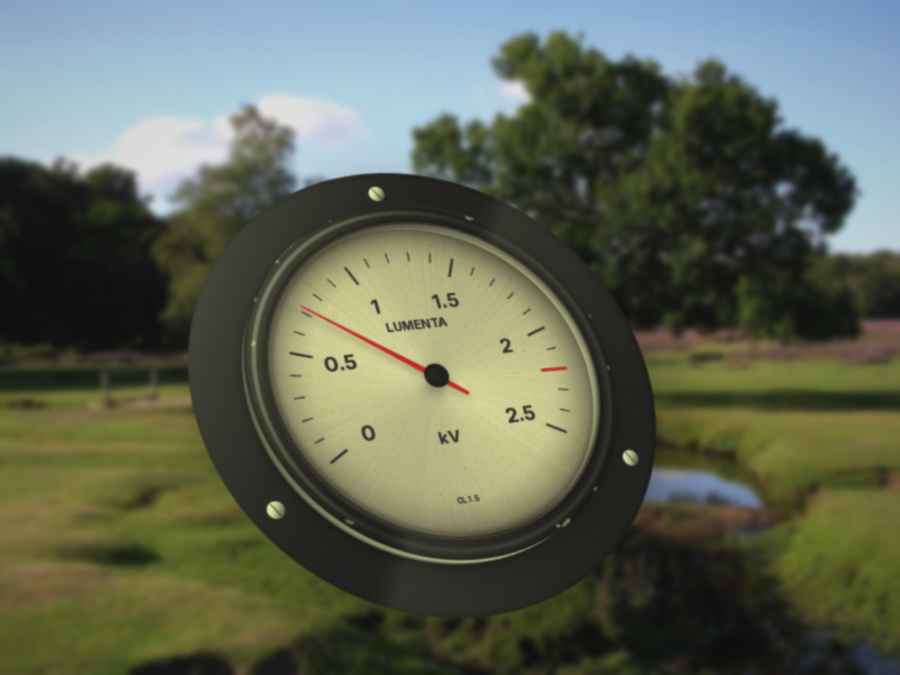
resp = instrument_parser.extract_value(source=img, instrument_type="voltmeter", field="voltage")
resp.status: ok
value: 0.7 kV
